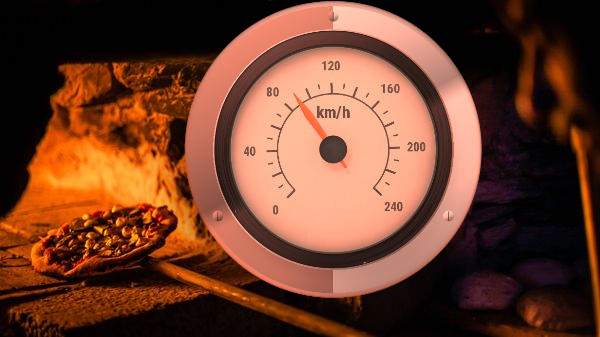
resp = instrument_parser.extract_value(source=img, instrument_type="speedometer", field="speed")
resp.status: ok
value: 90 km/h
